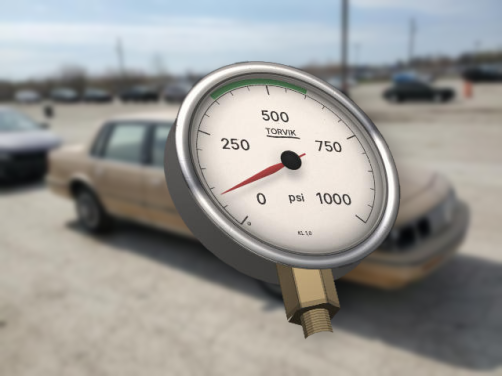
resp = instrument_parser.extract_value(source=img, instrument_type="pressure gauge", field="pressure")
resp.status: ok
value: 75 psi
